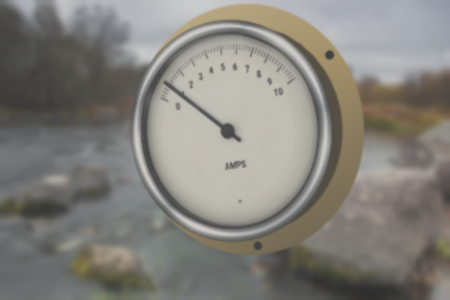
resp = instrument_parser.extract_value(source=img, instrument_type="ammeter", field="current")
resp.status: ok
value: 1 A
